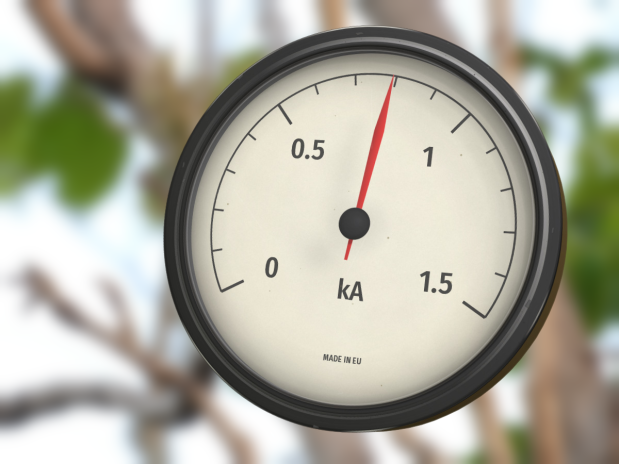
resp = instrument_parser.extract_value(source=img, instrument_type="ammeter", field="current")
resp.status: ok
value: 0.8 kA
